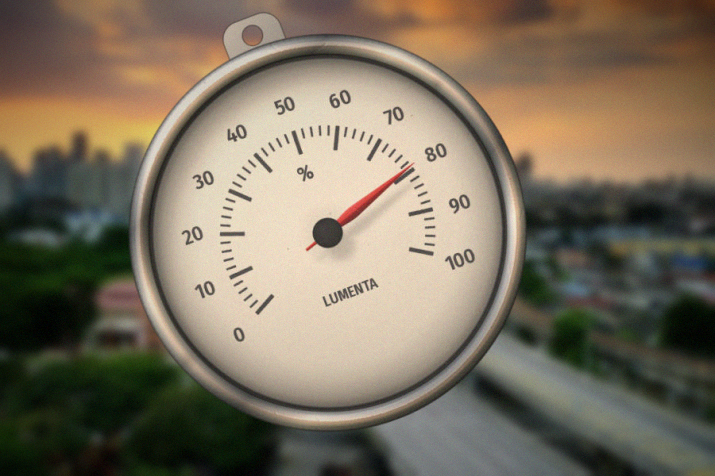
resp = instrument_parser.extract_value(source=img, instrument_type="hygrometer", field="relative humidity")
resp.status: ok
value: 79 %
